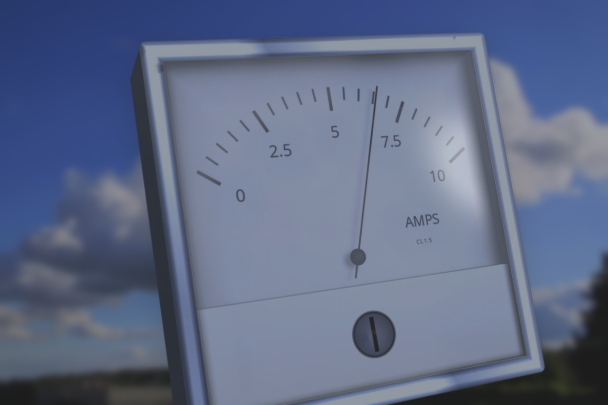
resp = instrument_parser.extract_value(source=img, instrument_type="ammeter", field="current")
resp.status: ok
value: 6.5 A
